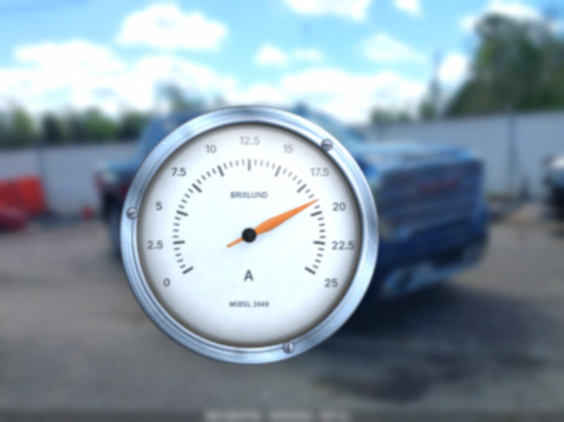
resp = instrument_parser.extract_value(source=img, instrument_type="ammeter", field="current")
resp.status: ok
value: 19 A
